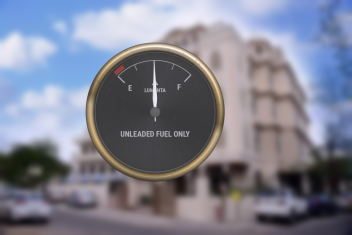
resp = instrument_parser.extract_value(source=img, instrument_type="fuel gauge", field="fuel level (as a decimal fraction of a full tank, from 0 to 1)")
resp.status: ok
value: 0.5
